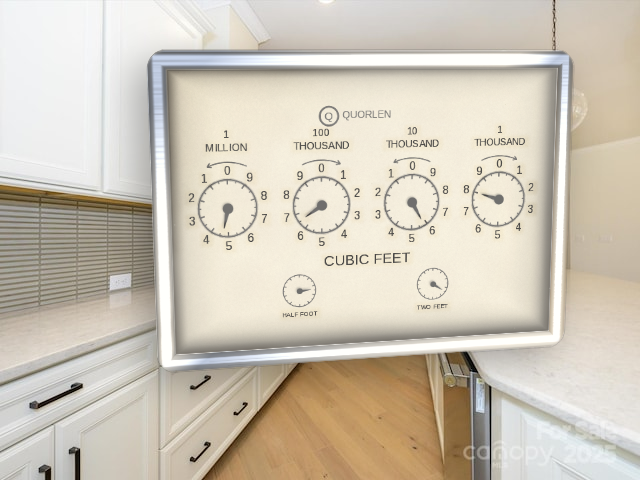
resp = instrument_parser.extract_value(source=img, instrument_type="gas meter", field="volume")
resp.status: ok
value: 465800 ft³
